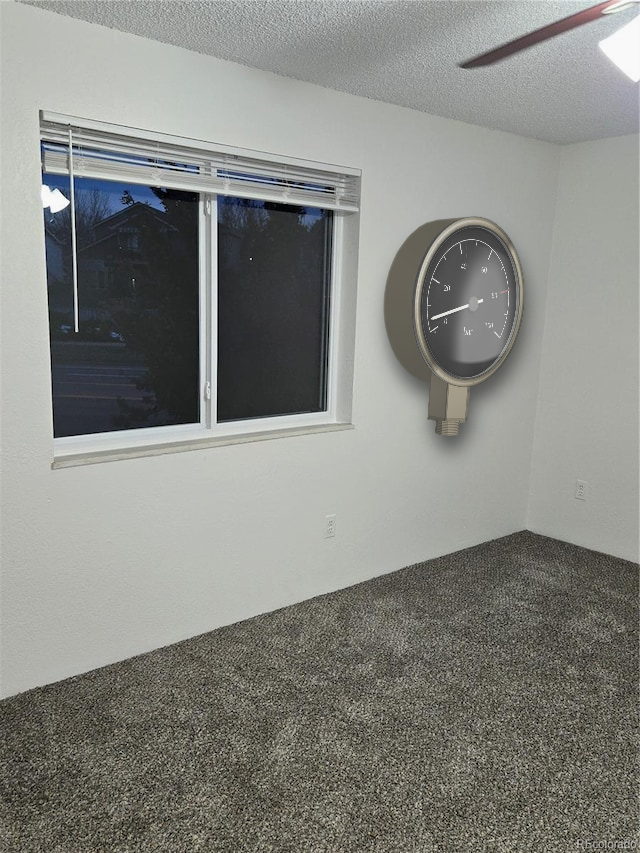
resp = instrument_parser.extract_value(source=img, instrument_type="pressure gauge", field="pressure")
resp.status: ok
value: 5 bar
